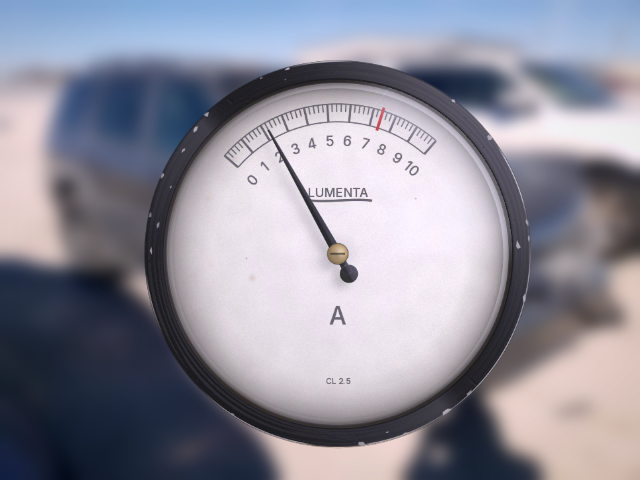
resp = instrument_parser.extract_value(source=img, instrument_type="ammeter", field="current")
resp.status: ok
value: 2.2 A
